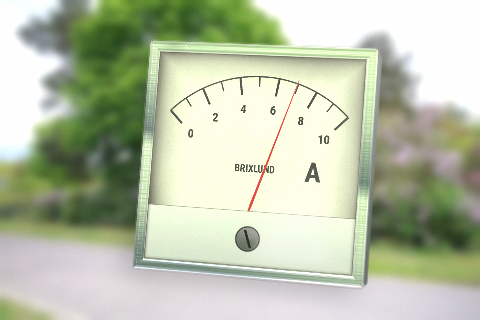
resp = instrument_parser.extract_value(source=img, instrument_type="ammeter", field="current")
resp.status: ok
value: 7 A
